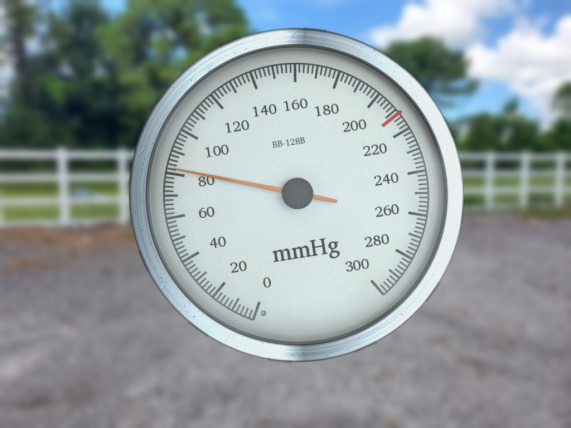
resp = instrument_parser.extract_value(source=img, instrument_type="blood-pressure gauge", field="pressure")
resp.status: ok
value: 82 mmHg
